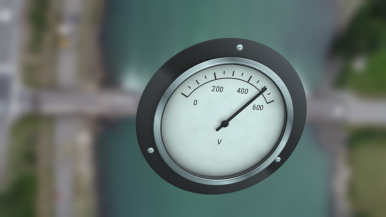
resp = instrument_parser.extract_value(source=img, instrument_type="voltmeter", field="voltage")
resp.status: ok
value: 500 V
